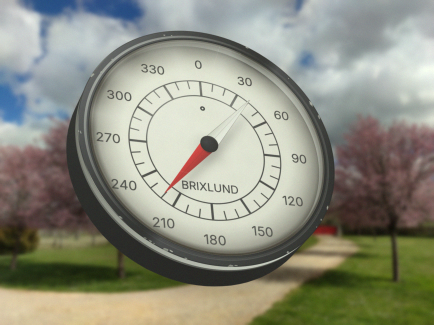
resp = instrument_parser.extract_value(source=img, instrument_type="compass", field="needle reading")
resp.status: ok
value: 220 °
